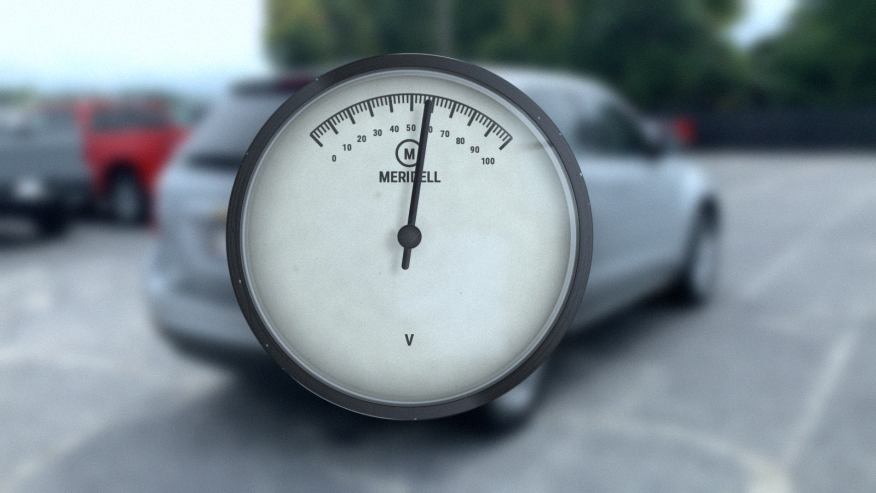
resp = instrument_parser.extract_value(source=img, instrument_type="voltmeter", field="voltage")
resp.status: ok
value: 58 V
